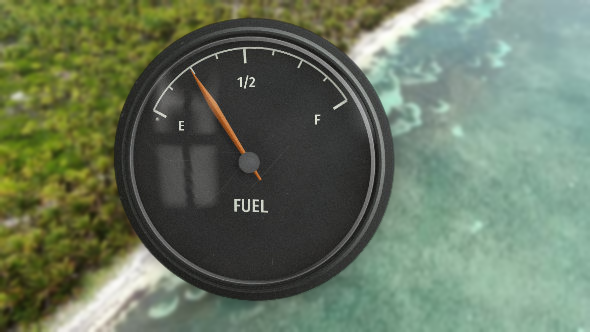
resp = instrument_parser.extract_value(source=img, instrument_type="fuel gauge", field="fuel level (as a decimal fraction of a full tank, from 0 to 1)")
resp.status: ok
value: 0.25
